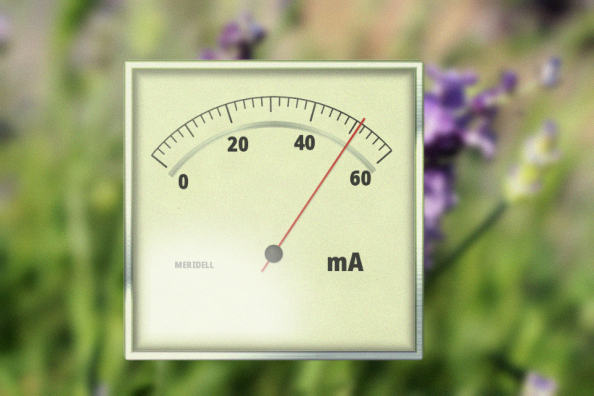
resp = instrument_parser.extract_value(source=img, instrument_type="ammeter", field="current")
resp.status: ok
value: 51 mA
